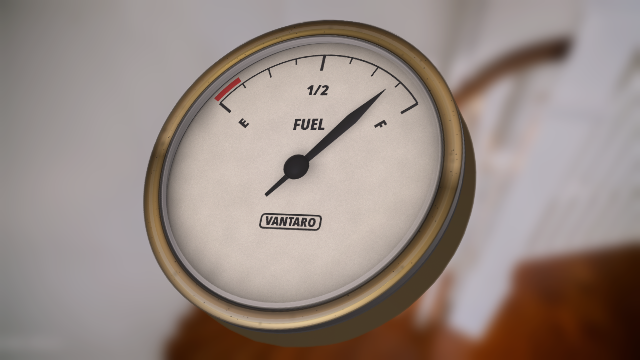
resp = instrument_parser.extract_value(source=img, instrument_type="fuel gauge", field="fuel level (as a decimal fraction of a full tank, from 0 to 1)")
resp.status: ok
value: 0.875
